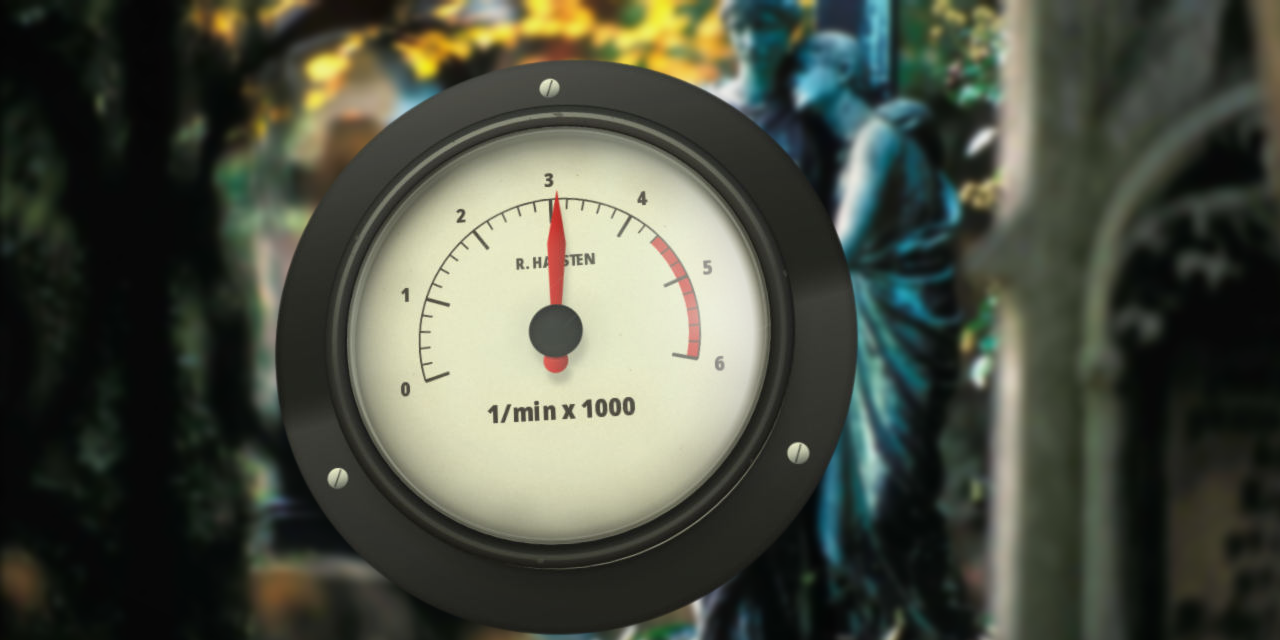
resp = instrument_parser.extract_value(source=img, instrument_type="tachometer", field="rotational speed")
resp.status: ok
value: 3100 rpm
